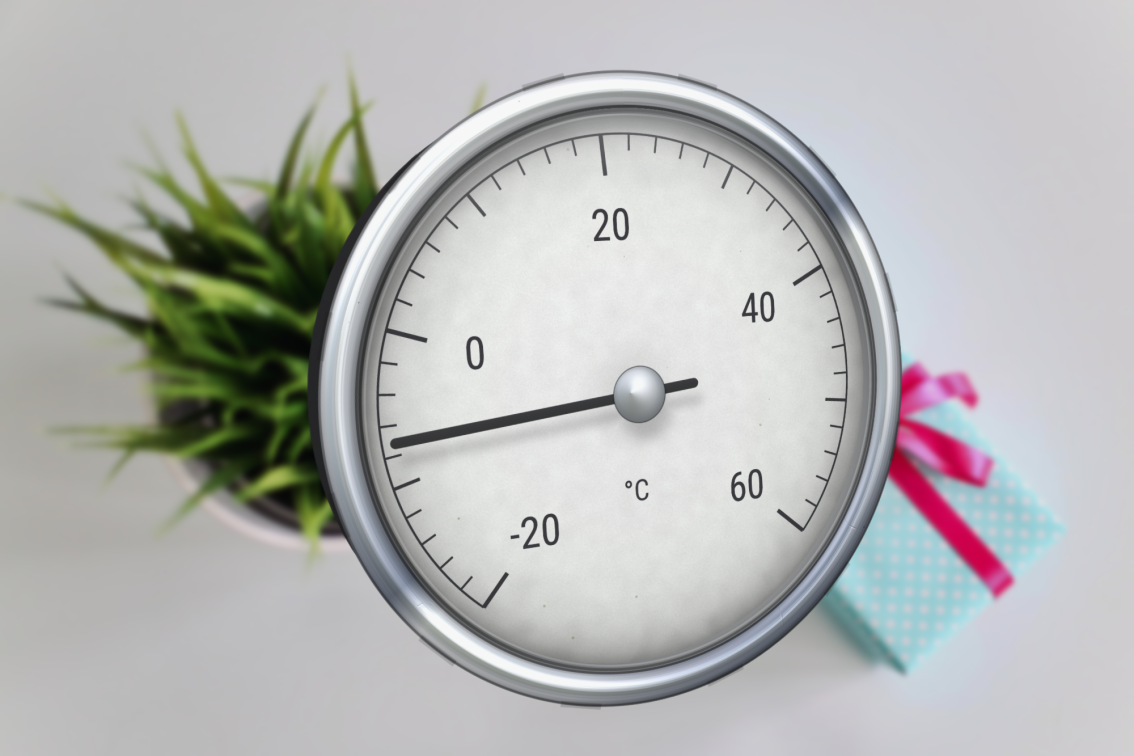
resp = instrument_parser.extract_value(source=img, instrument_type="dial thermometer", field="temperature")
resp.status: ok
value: -7 °C
